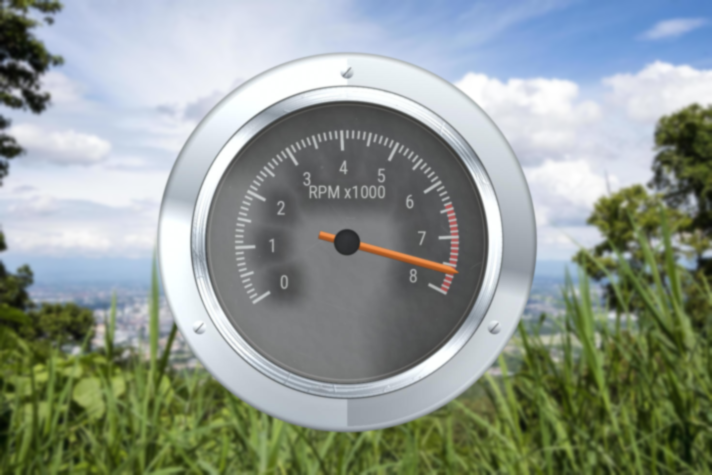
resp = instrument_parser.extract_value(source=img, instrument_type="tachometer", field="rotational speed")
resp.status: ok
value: 7600 rpm
